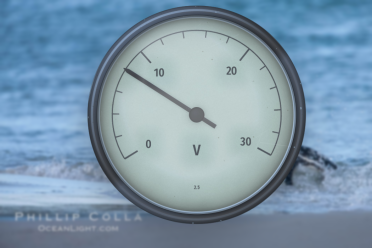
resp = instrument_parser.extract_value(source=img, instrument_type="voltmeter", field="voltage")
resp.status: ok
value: 8 V
